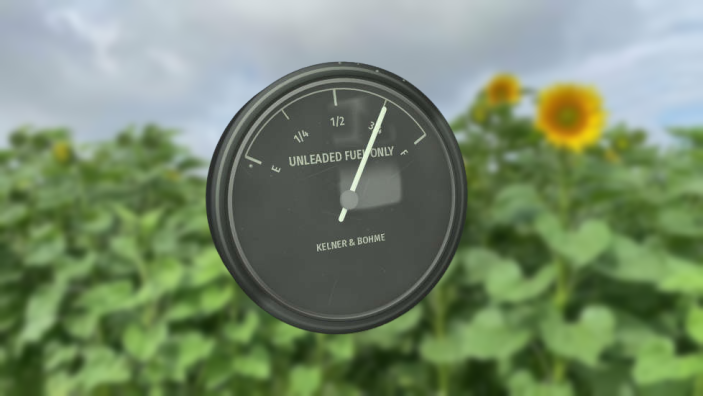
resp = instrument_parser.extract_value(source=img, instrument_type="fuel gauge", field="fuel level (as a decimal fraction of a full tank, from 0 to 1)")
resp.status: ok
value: 0.75
